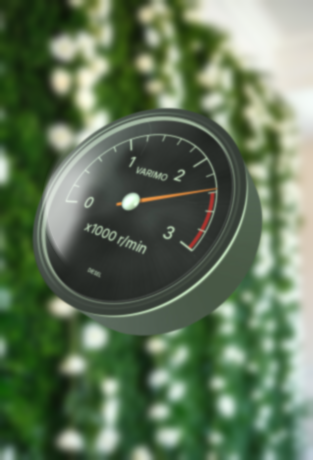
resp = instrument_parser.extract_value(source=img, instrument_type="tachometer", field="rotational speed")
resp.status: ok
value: 2400 rpm
